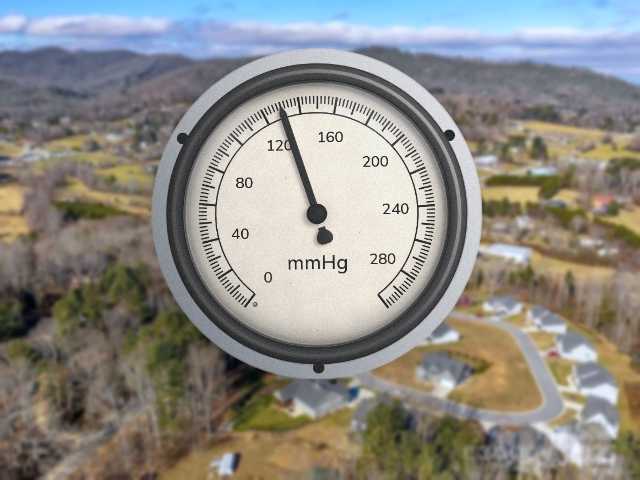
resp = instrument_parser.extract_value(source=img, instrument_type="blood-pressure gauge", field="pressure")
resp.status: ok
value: 130 mmHg
